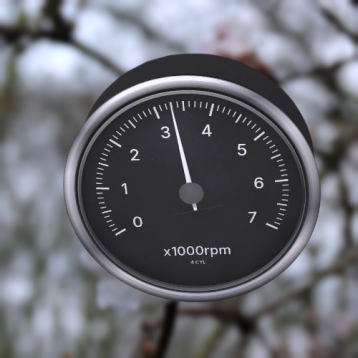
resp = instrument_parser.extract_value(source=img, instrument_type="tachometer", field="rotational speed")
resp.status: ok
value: 3300 rpm
